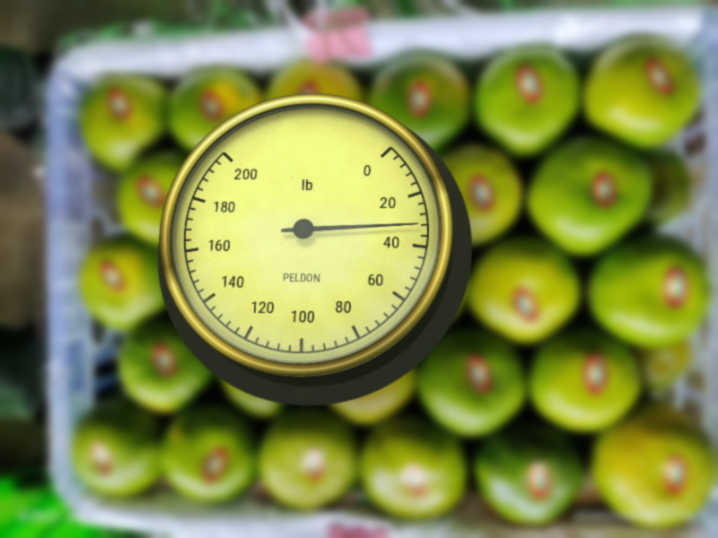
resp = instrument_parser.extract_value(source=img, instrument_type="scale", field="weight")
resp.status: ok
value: 32 lb
